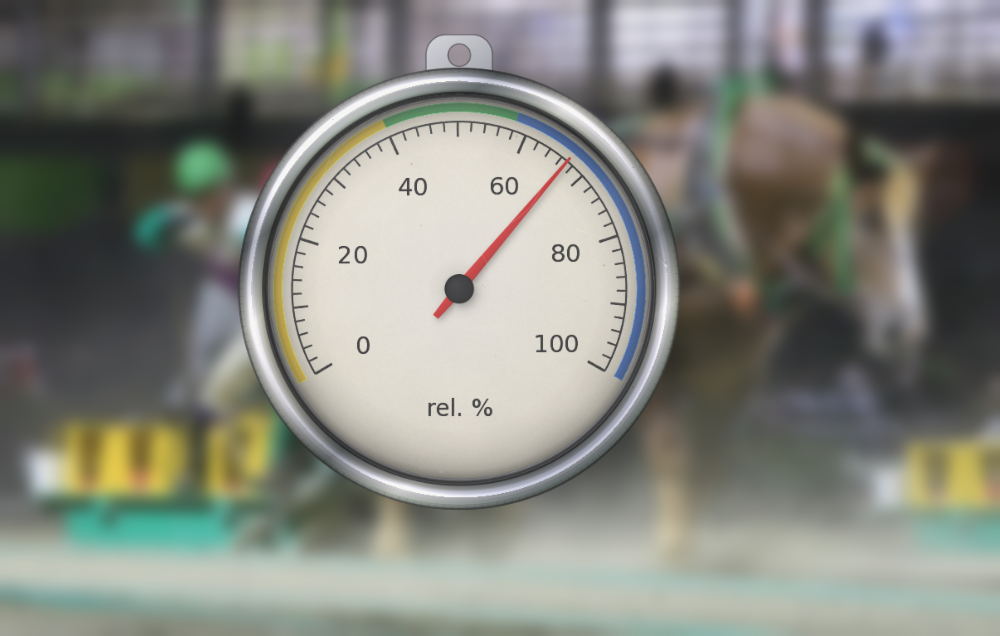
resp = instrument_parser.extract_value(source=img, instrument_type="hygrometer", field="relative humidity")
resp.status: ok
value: 67 %
